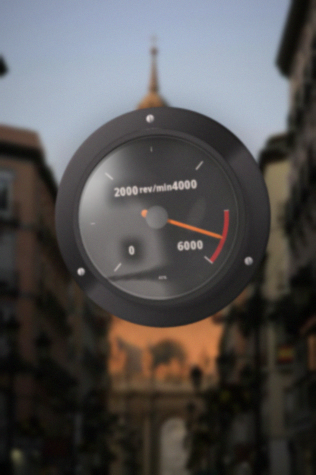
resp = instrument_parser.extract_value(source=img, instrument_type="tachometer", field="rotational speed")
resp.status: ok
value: 5500 rpm
